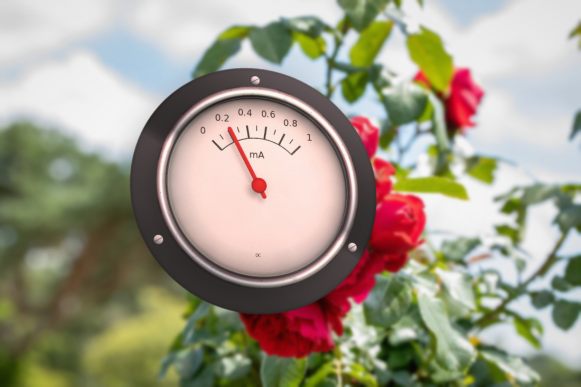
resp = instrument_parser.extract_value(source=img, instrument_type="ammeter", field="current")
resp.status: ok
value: 0.2 mA
